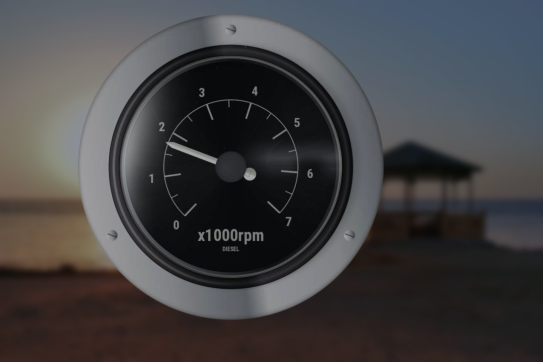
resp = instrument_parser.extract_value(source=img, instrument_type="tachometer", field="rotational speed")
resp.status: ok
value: 1750 rpm
